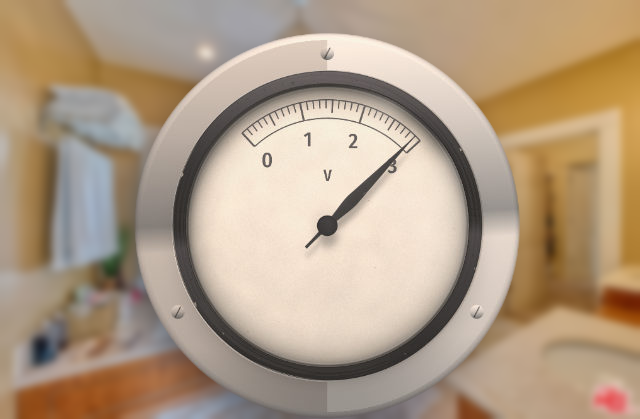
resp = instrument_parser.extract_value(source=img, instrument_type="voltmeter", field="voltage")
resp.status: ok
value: 2.9 V
